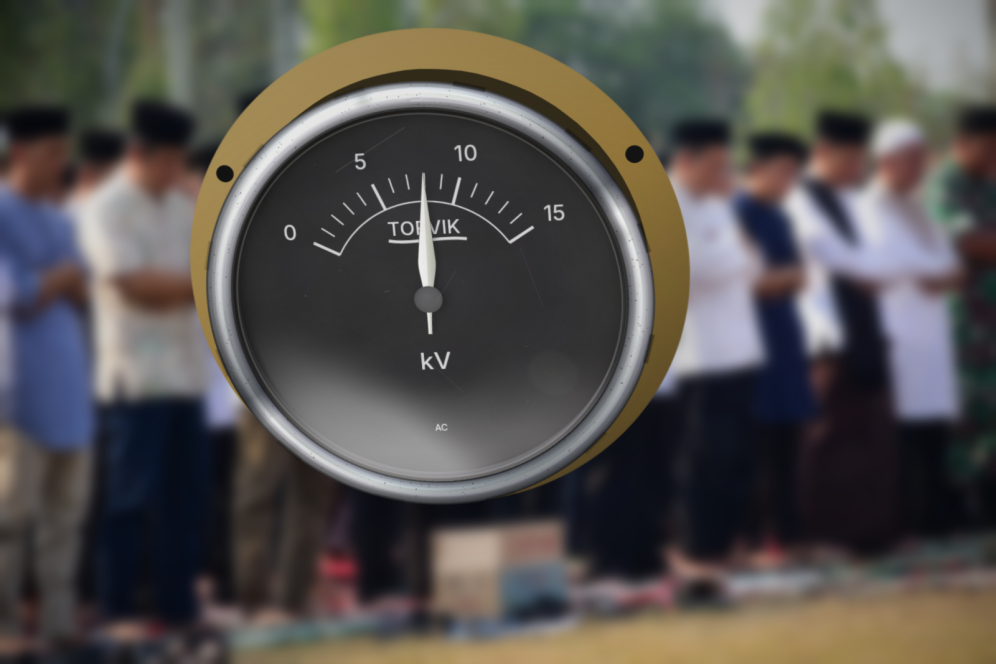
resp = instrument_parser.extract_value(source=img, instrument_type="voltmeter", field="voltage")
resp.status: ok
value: 8 kV
